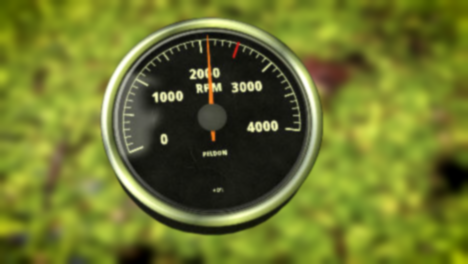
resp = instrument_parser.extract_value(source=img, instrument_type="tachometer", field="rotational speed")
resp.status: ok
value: 2100 rpm
